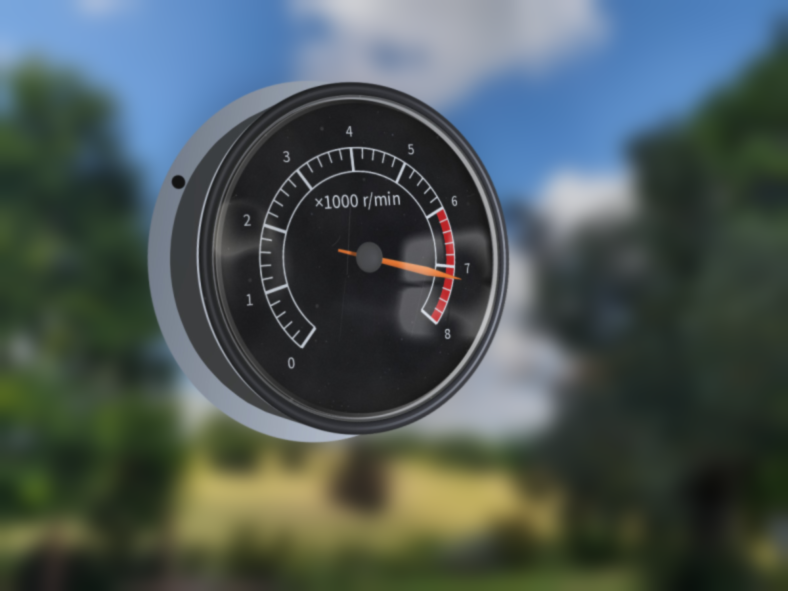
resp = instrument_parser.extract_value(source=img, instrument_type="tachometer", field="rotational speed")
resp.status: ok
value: 7200 rpm
